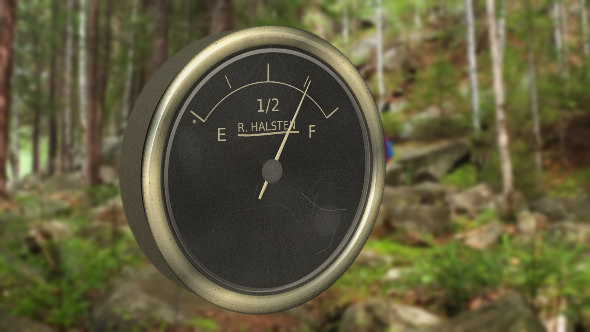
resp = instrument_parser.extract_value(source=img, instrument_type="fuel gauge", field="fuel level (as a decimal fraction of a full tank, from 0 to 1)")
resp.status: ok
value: 0.75
